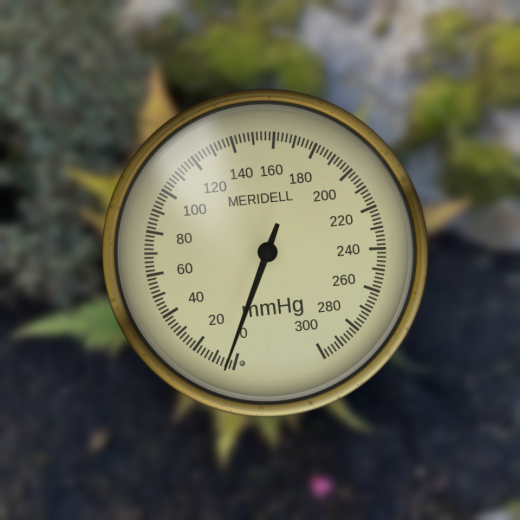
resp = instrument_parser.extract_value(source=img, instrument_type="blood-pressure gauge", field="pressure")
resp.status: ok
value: 4 mmHg
